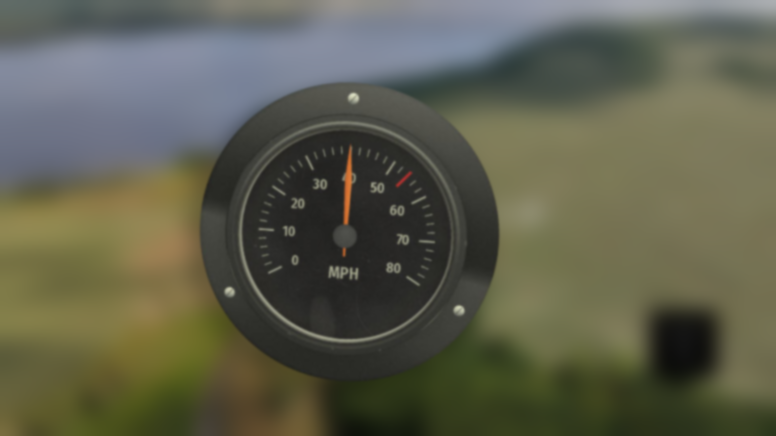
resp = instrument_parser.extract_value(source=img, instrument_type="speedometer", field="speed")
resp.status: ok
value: 40 mph
